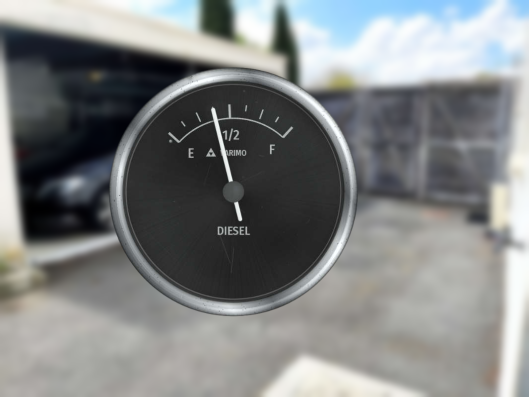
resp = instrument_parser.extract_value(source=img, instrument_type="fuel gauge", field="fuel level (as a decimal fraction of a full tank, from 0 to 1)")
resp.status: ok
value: 0.375
